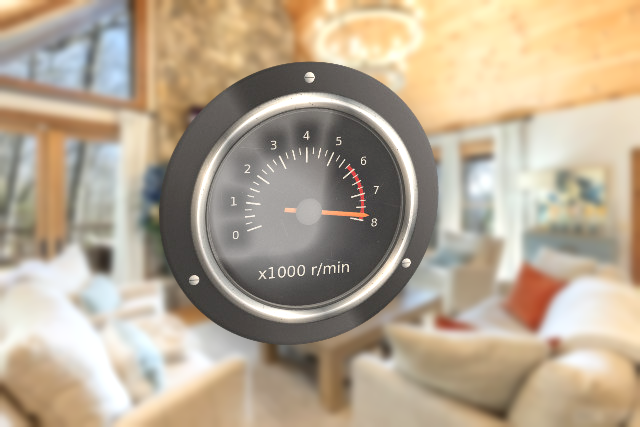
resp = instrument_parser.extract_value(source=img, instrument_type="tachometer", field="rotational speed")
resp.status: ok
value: 7750 rpm
